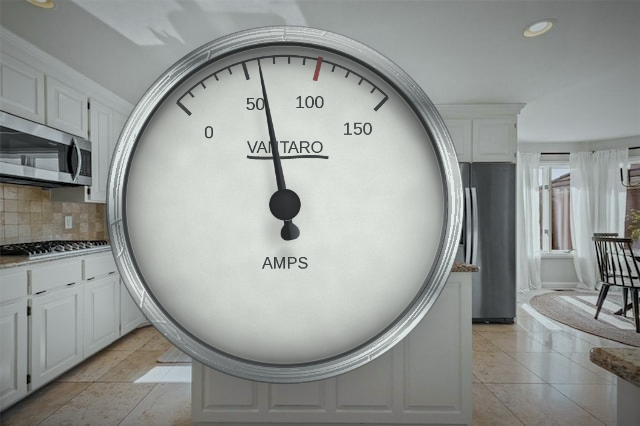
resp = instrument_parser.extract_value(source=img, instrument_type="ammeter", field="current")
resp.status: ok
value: 60 A
